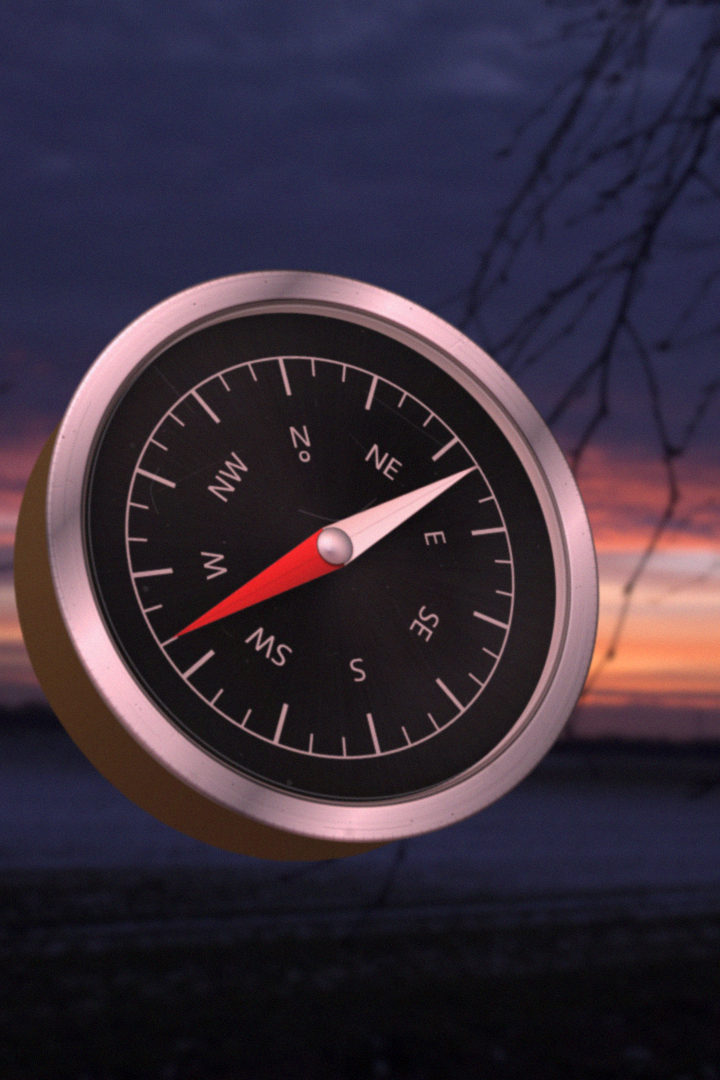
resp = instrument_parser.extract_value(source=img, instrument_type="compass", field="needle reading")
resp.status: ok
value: 250 °
